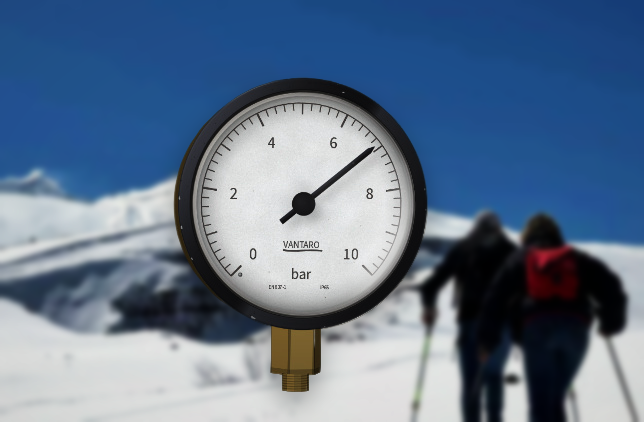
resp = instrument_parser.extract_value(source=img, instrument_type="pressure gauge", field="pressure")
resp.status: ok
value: 6.9 bar
